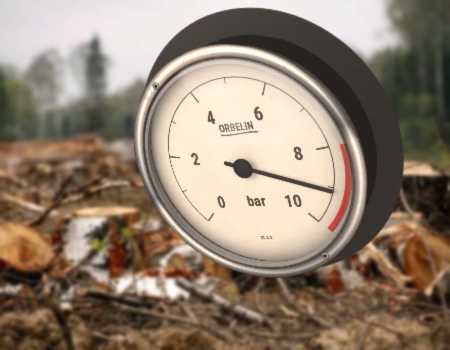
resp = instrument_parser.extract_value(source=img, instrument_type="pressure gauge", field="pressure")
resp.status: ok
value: 9 bar
